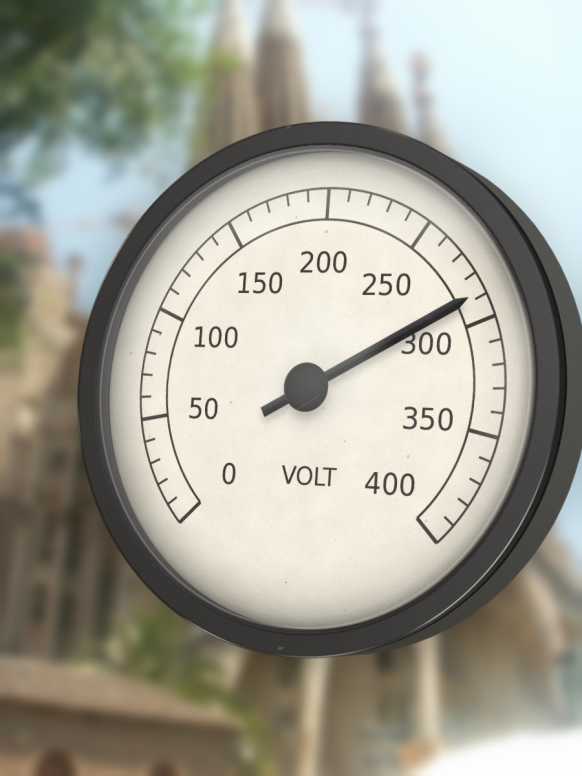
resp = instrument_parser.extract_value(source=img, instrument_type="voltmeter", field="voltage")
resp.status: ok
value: 290 V
